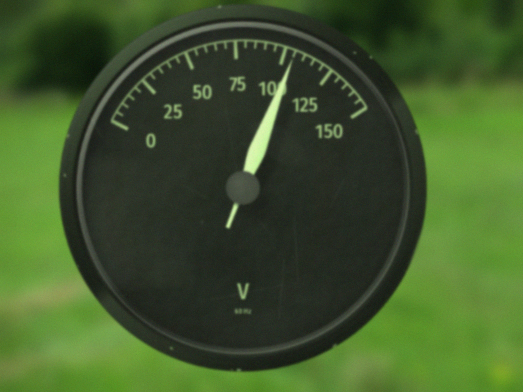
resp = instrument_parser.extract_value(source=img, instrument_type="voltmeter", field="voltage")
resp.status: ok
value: 105 V
